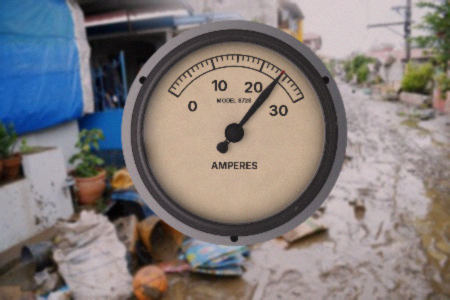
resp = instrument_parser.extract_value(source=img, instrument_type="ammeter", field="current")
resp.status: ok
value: 24 A
